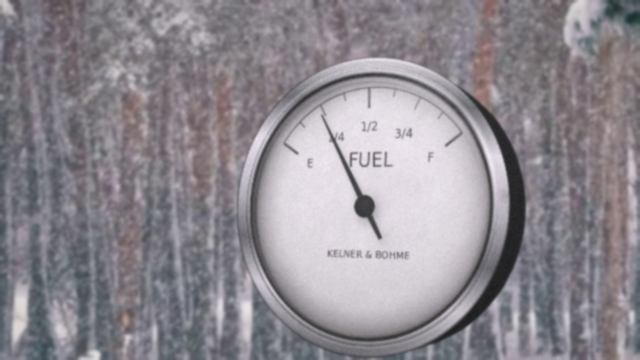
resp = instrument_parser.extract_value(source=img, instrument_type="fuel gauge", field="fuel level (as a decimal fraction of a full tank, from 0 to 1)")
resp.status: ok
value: 0.25
